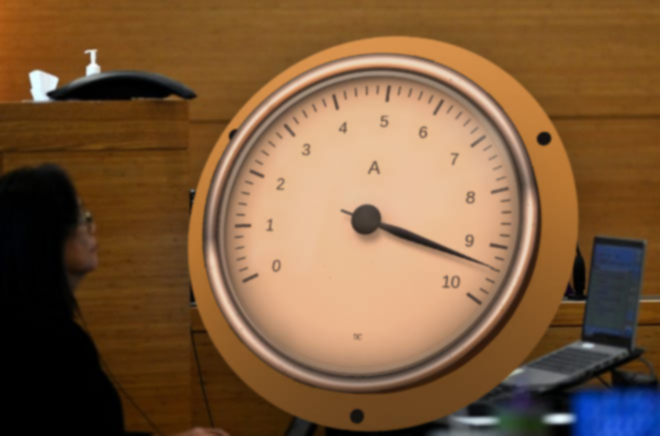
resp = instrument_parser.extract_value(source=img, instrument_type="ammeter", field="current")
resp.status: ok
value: 9.4 A
